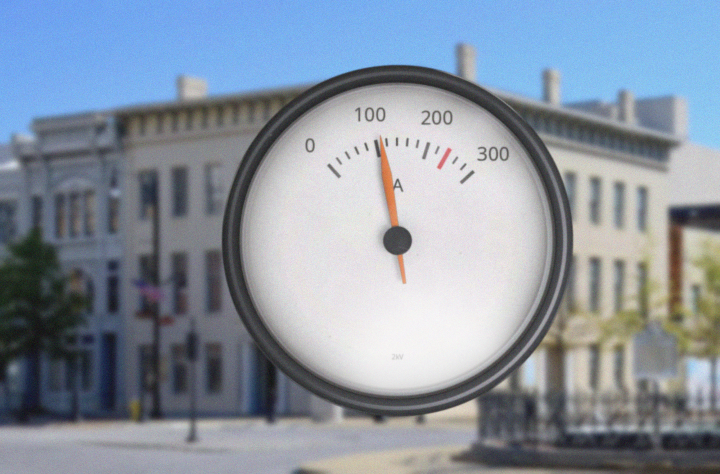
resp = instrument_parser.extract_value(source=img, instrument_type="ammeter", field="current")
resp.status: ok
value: 110 A
